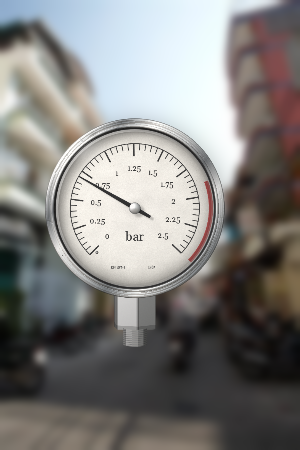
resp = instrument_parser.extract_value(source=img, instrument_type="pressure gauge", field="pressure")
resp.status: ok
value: 0.7 bar
